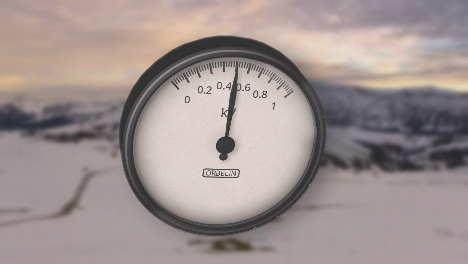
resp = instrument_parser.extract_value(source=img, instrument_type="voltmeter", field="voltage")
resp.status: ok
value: 0.5 kV
